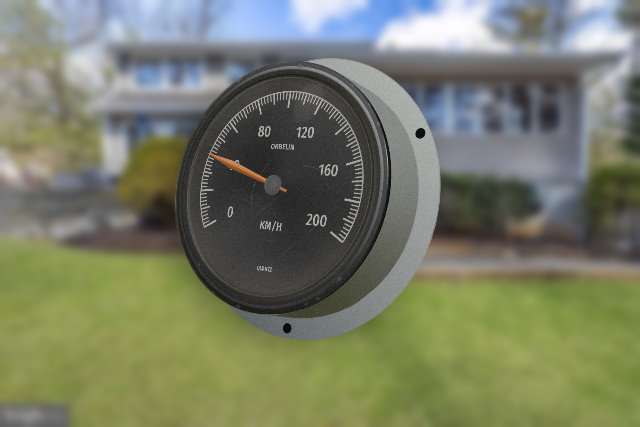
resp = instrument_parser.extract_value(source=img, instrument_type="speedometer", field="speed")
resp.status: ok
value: 40 km/h
